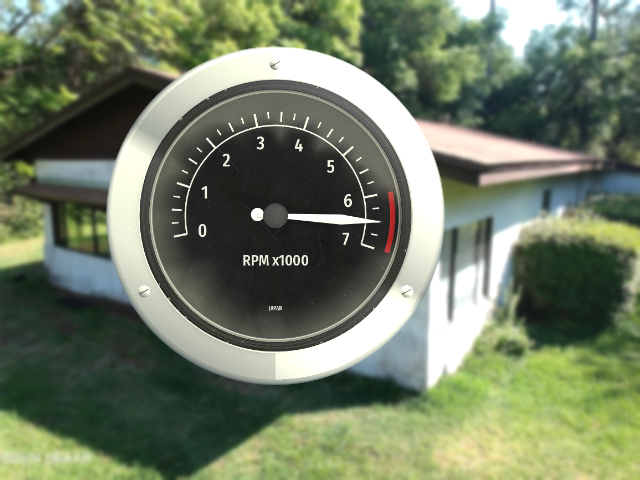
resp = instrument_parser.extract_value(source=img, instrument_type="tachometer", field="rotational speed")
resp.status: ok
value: 6500 rpm
